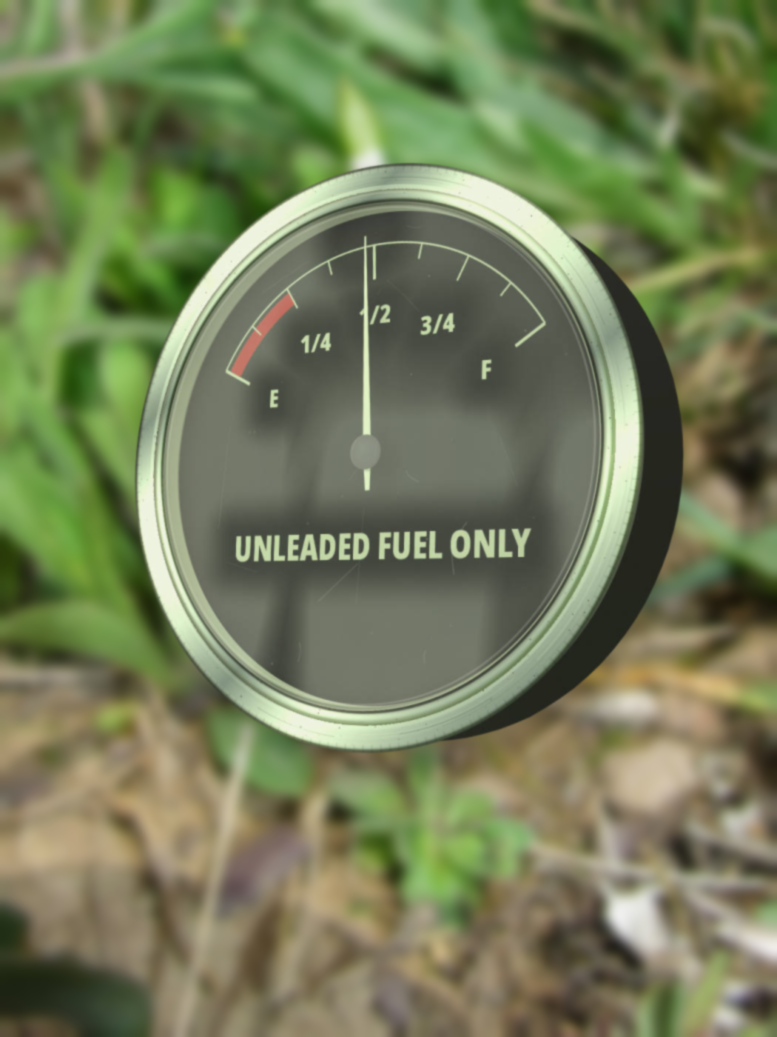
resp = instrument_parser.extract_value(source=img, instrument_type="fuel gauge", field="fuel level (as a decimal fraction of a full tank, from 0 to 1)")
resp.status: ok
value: 0.5
